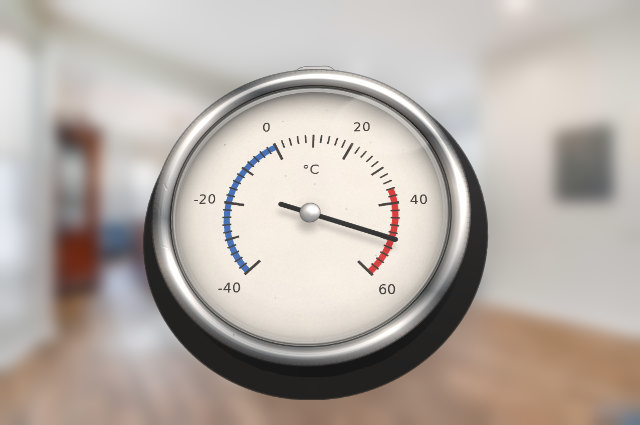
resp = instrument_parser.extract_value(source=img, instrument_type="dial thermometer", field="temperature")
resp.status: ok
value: 50 °C
